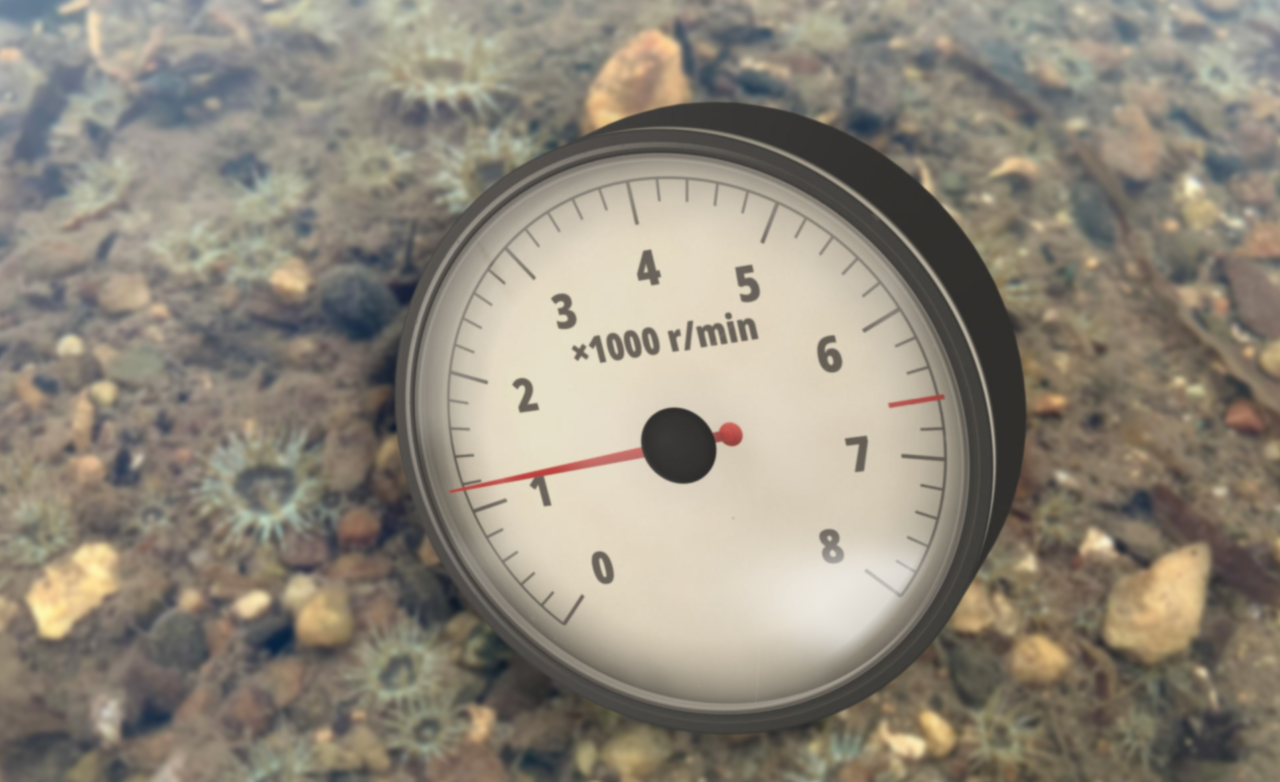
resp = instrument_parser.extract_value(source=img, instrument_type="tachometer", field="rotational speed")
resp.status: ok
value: 1200 rpm
